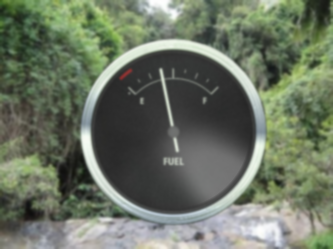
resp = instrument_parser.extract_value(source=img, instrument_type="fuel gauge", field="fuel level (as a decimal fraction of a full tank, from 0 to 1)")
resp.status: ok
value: 0.375
